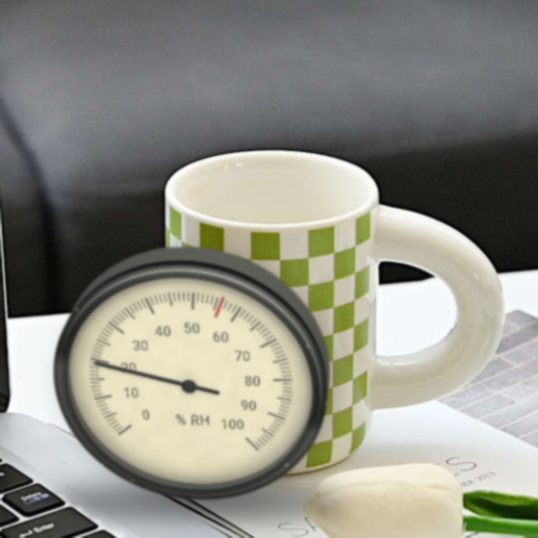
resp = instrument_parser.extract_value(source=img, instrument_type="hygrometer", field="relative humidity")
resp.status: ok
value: 20 %
